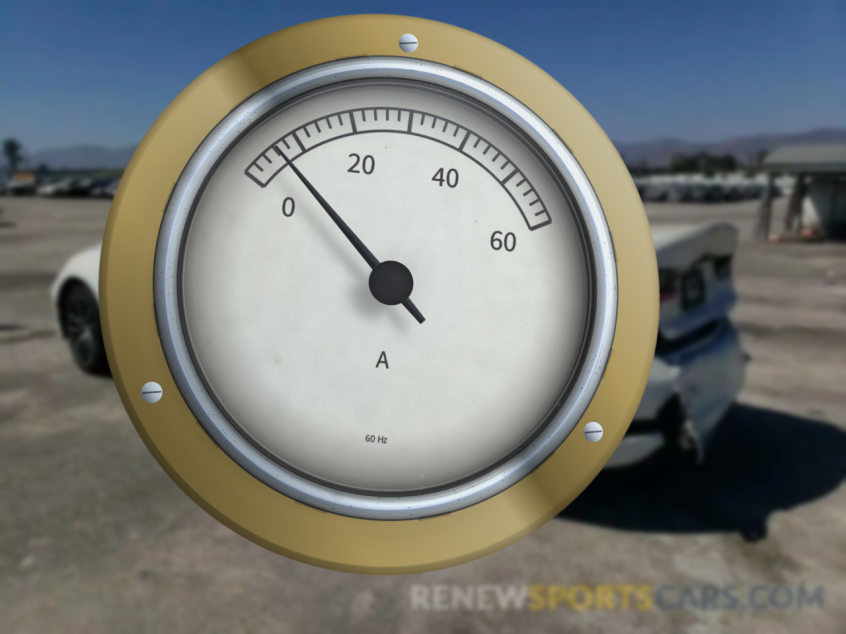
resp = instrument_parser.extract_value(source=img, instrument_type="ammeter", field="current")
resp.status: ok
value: 6 A
